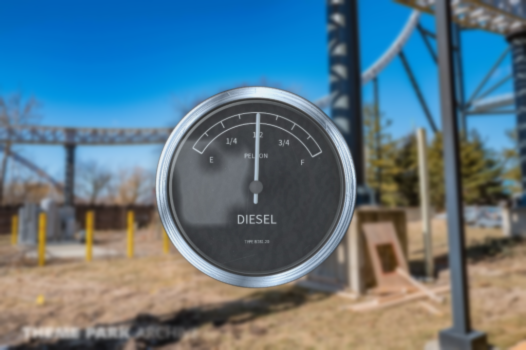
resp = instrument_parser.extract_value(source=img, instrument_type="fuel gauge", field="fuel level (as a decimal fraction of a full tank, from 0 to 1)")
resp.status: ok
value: 0.5
